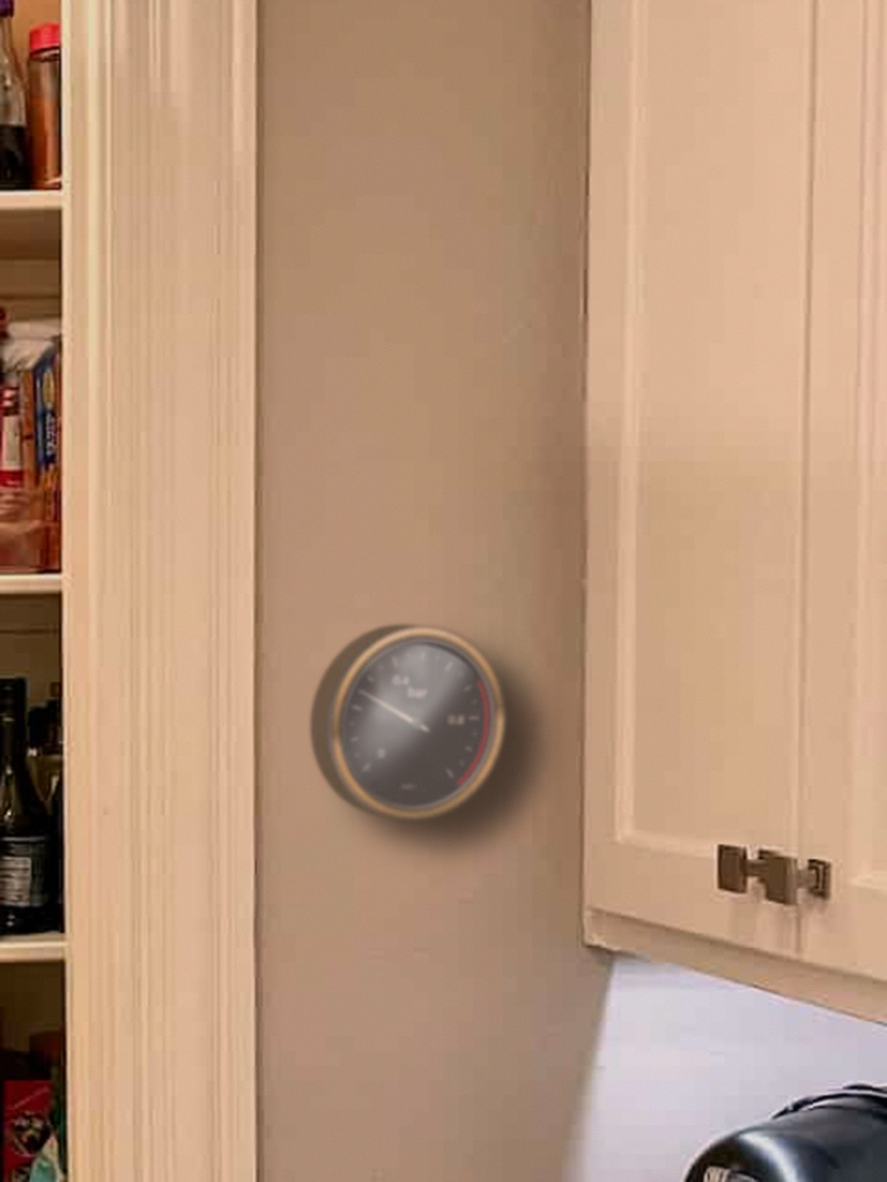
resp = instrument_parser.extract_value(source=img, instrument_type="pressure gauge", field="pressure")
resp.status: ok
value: 0.25 bar
